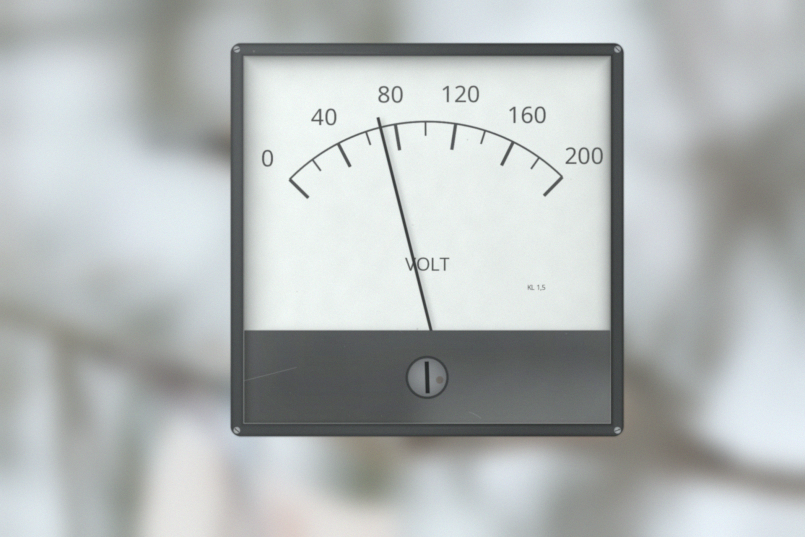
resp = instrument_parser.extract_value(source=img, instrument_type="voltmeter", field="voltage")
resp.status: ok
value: 70 V
